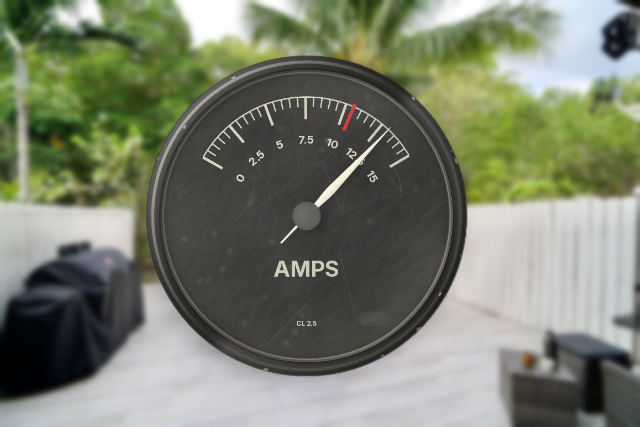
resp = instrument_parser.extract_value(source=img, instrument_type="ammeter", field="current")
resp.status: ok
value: 13 A
